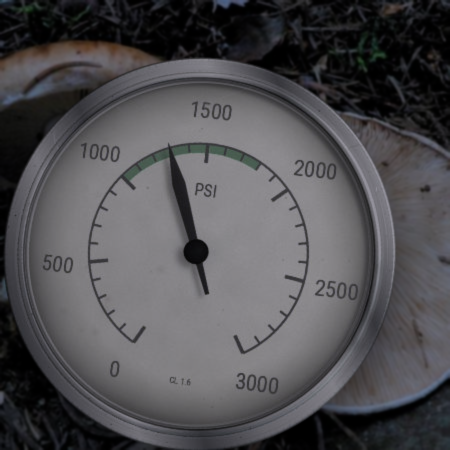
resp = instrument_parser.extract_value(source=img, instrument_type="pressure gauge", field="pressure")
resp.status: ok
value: 1300 psi
